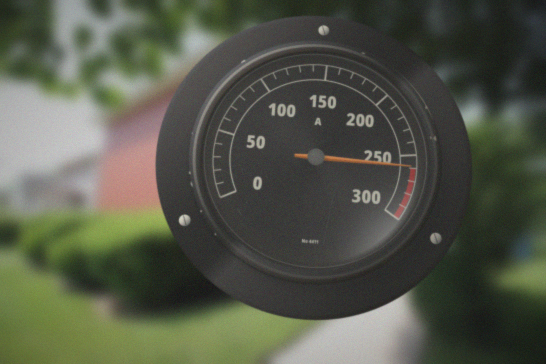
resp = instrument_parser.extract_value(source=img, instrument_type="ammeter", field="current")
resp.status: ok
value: 260 A
